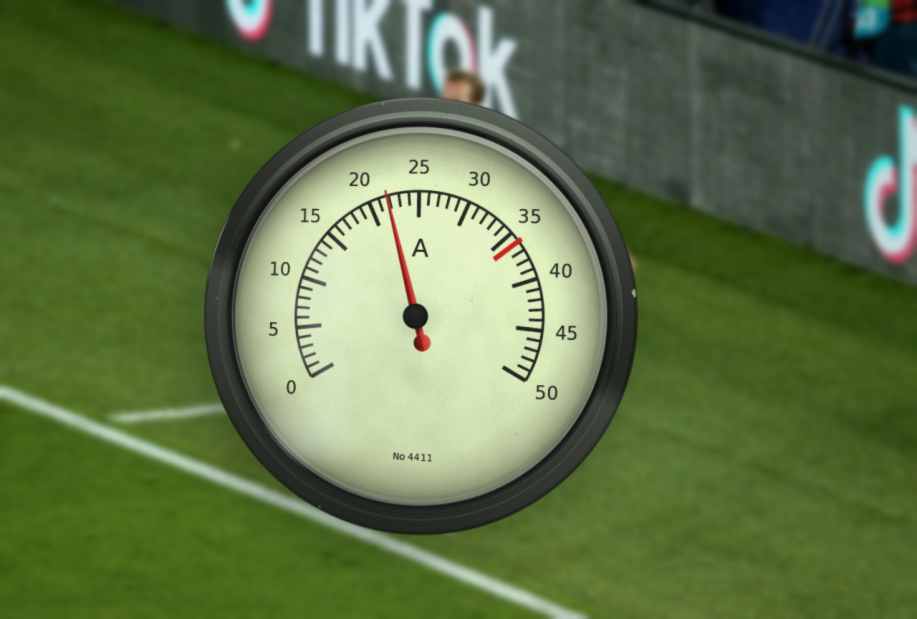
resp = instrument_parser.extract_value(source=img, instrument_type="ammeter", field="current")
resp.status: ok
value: 22 A
